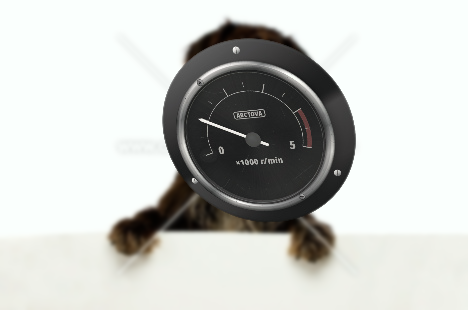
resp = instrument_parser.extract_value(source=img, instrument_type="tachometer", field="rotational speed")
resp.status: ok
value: 1000 rpm
